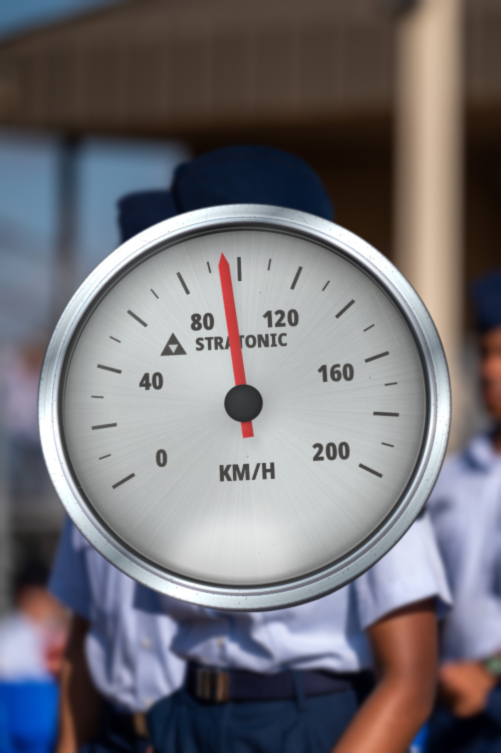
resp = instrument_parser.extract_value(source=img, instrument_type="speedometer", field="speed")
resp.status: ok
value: 95 km/h
